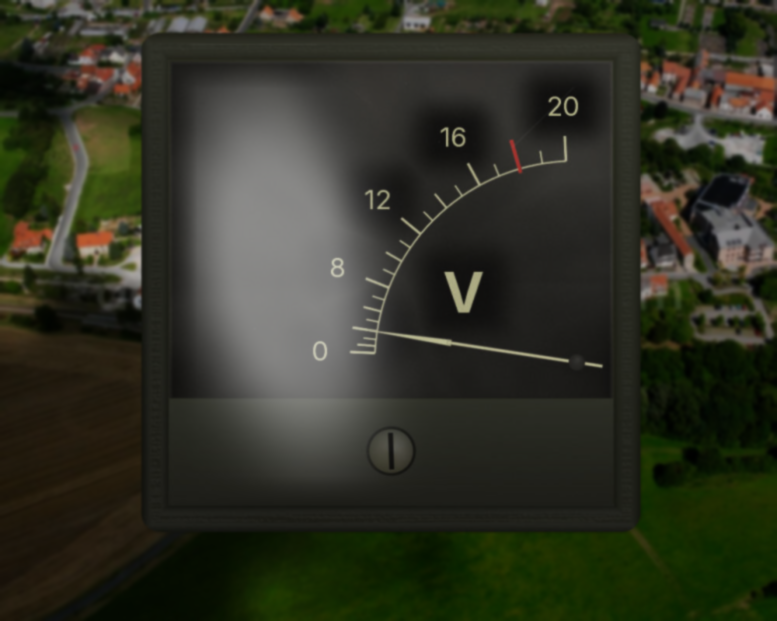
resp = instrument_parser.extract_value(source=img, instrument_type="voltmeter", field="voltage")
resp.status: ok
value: 4 V
